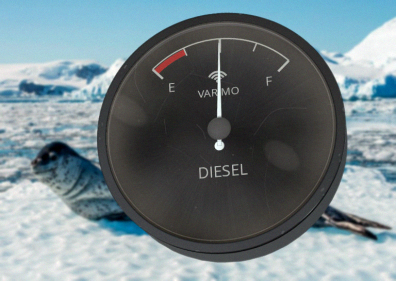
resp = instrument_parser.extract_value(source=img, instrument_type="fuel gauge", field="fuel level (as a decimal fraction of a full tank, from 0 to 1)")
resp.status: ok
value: 0.5
